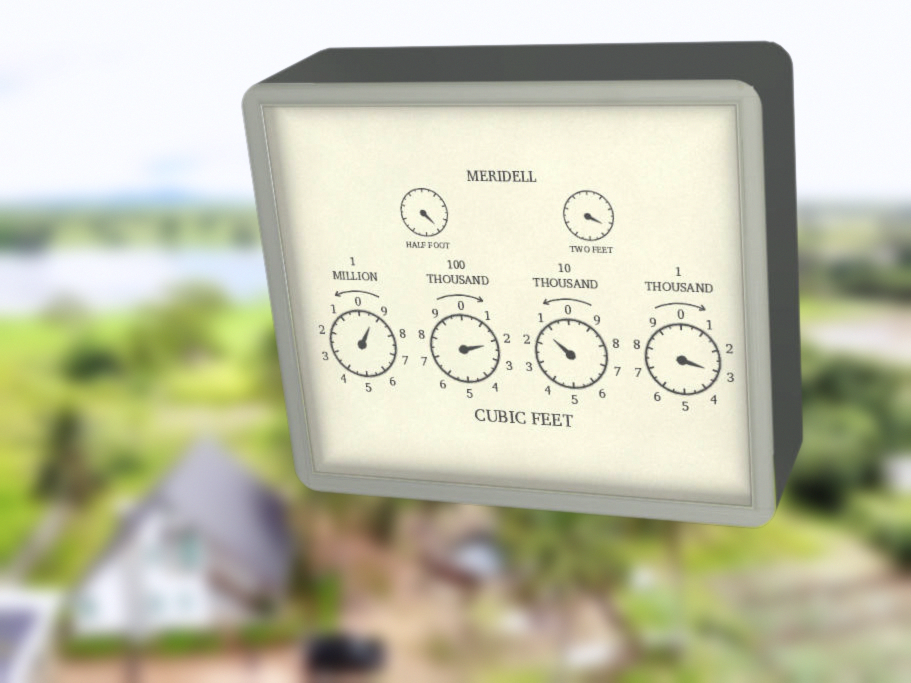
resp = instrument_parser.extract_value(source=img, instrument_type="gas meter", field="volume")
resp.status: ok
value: 921300 ft³
